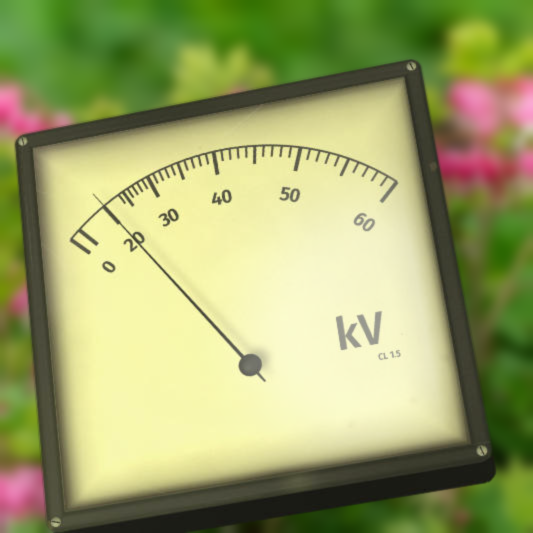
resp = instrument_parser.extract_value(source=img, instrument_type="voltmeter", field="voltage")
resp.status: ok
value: 20 kV
